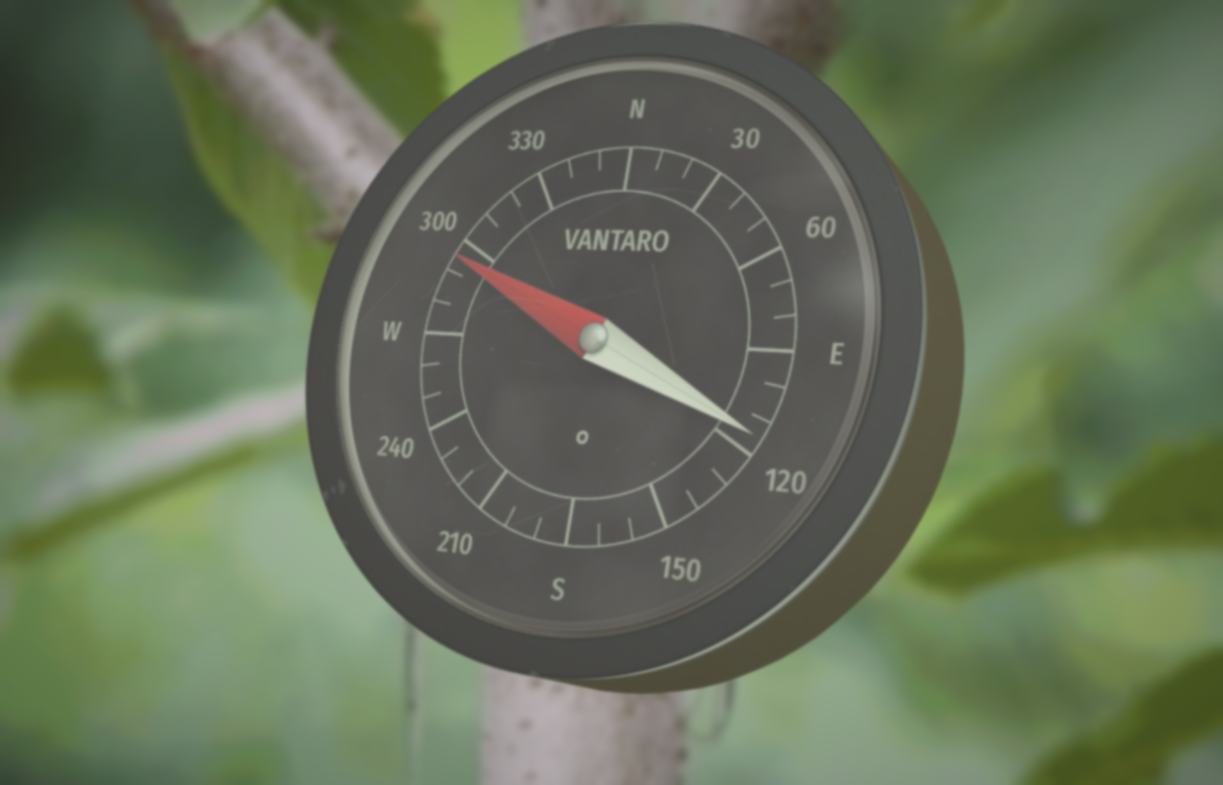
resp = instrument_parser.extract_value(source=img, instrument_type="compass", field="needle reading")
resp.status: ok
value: 295 °
